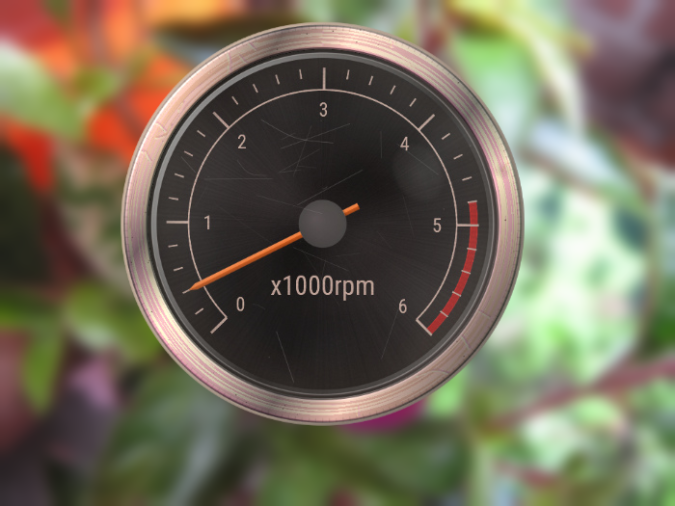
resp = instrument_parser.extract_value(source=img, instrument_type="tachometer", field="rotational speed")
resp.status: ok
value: 400 rpm
